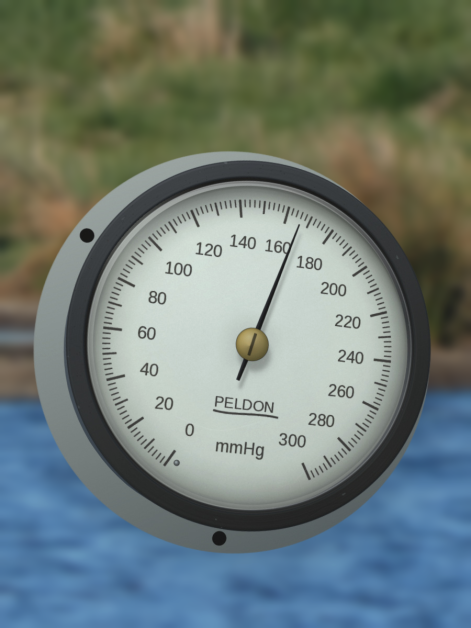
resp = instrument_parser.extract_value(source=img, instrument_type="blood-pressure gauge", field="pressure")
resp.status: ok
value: 166 mmHg
